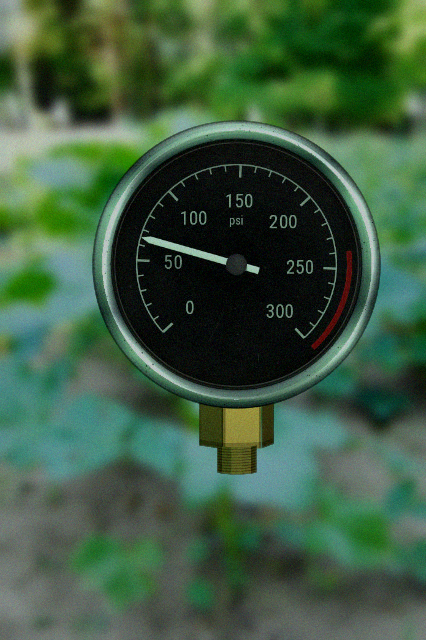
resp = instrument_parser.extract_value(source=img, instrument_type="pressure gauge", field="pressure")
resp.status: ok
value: 65 psi
